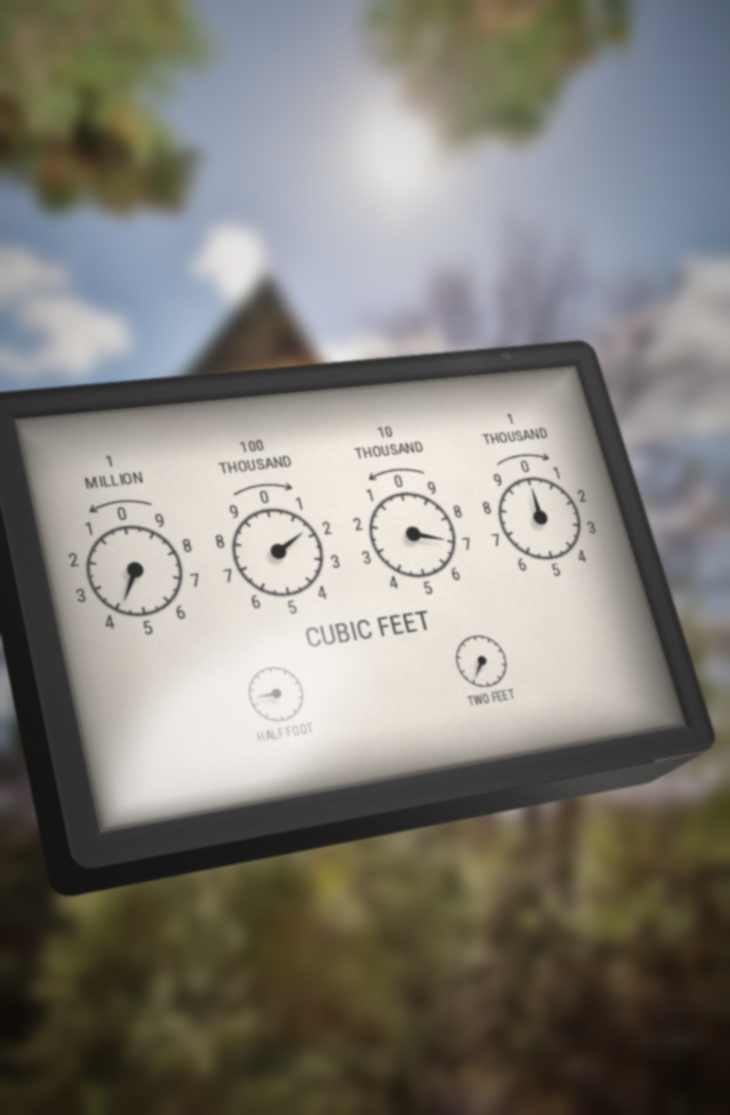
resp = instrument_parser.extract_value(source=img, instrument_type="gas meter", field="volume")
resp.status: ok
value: 417000 ft³
